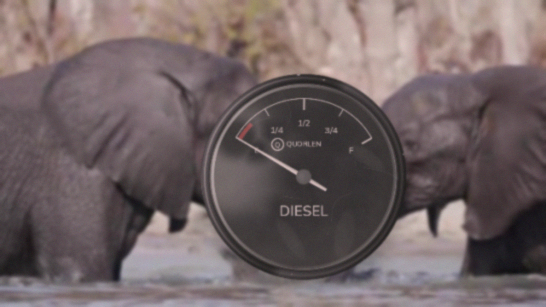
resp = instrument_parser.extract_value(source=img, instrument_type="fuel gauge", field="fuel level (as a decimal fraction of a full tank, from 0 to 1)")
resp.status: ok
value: 0
